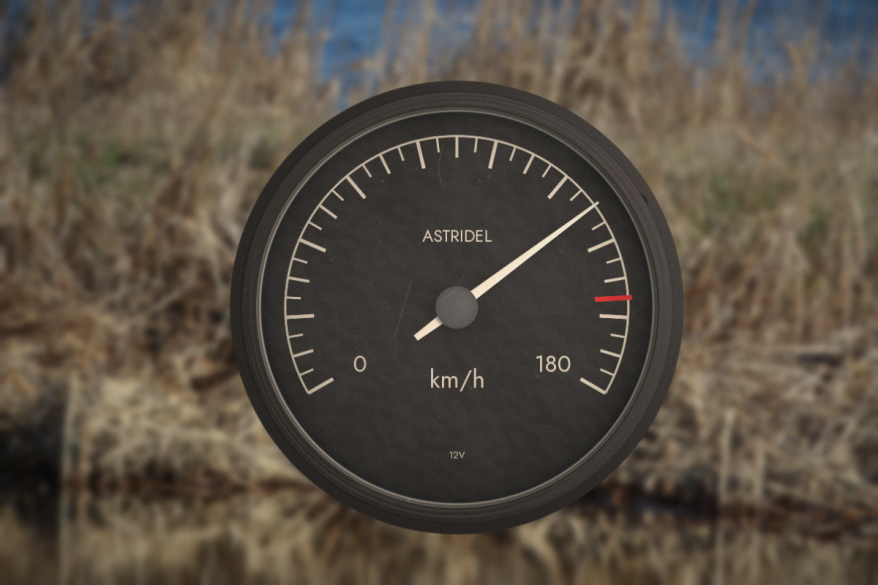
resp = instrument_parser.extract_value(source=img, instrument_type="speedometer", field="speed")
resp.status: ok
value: 130 km/h
